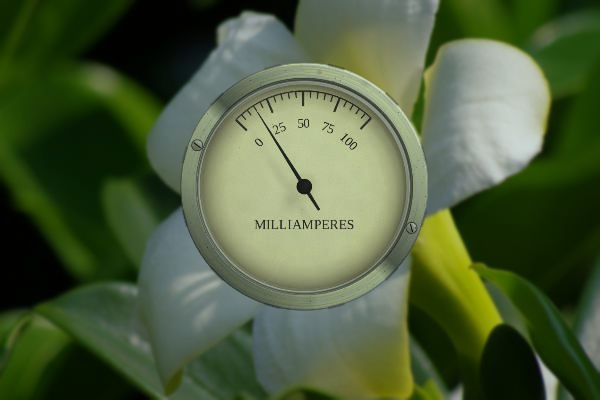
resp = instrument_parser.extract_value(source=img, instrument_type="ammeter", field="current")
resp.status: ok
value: 15 mA
